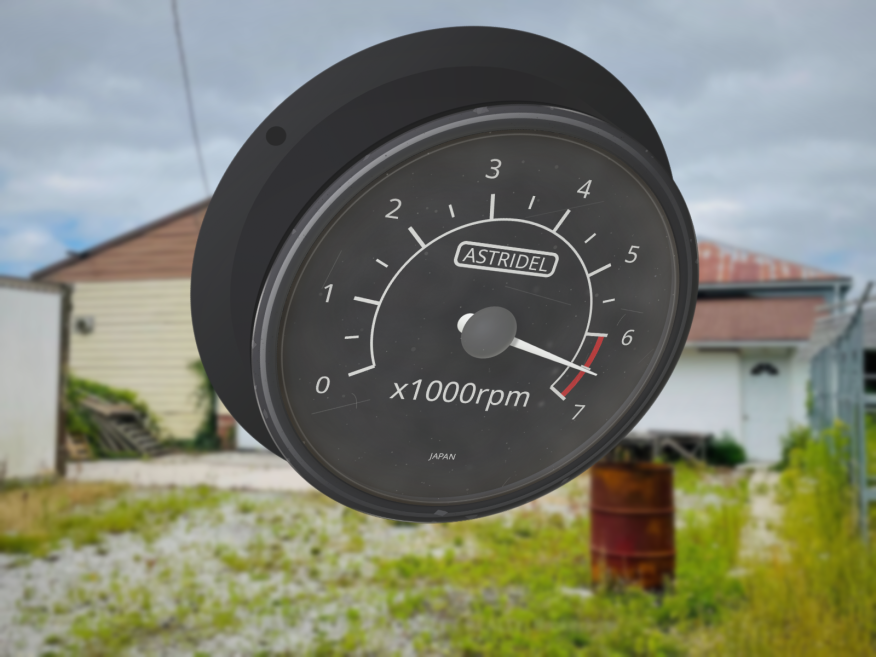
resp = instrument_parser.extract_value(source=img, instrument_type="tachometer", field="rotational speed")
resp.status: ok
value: 6500 rpm
